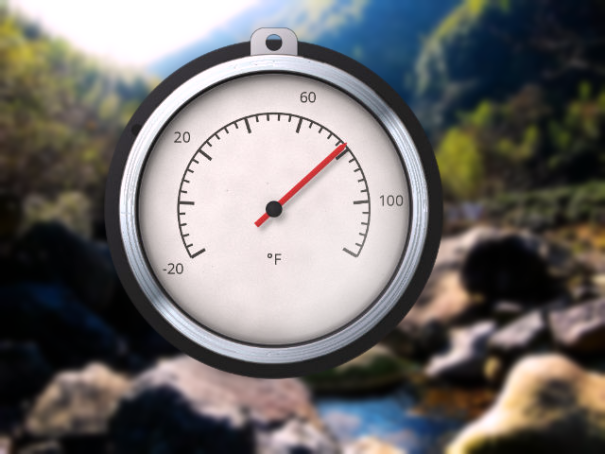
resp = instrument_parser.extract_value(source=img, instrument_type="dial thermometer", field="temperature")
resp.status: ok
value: 78 °F
